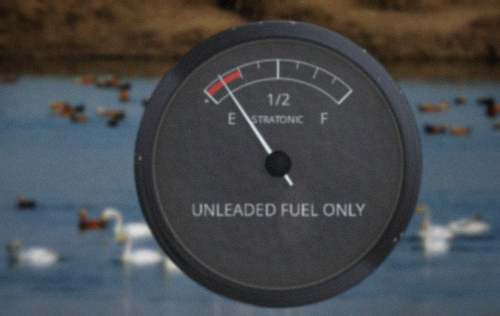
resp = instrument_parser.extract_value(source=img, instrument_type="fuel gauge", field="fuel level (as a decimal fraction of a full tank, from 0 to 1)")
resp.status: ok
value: 0.125
